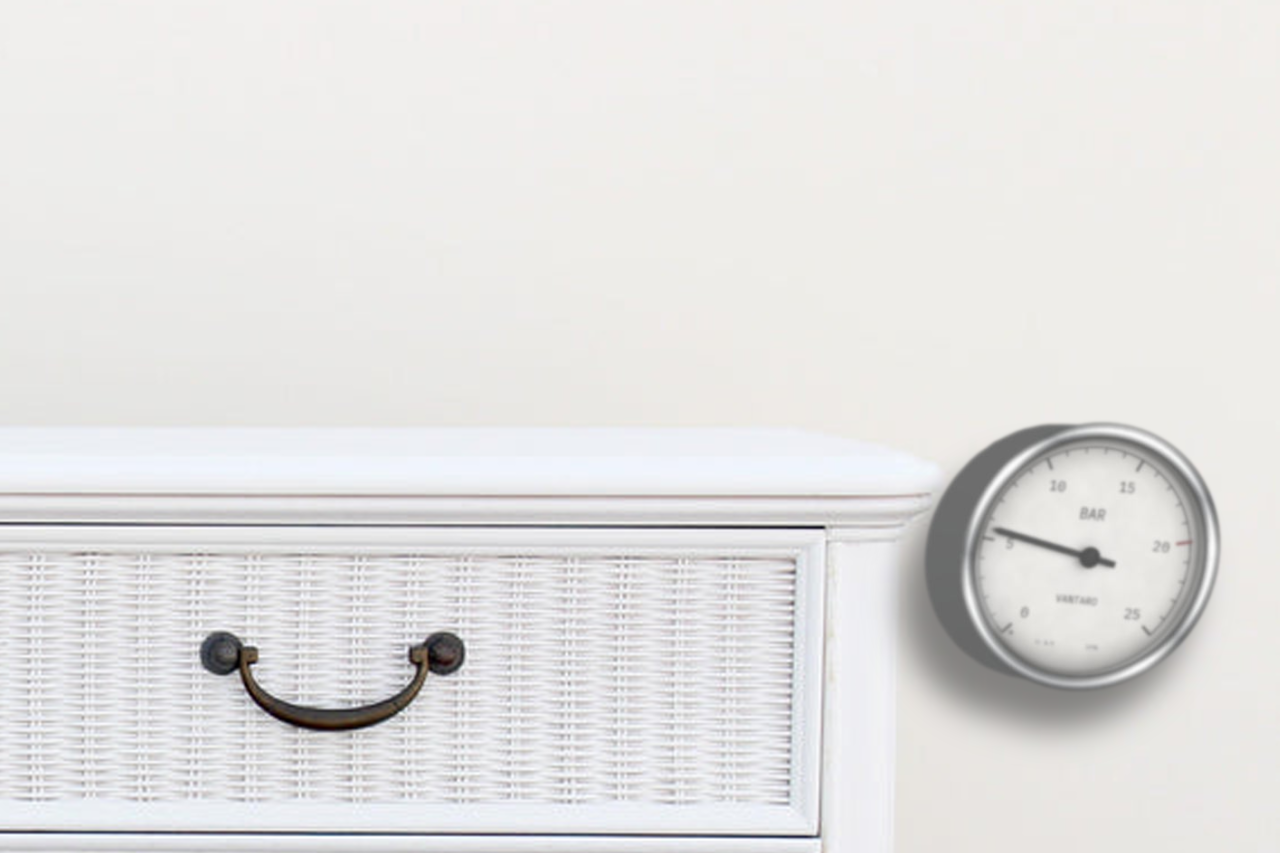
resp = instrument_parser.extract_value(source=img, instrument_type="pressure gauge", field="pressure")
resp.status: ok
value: 5.5 bar
